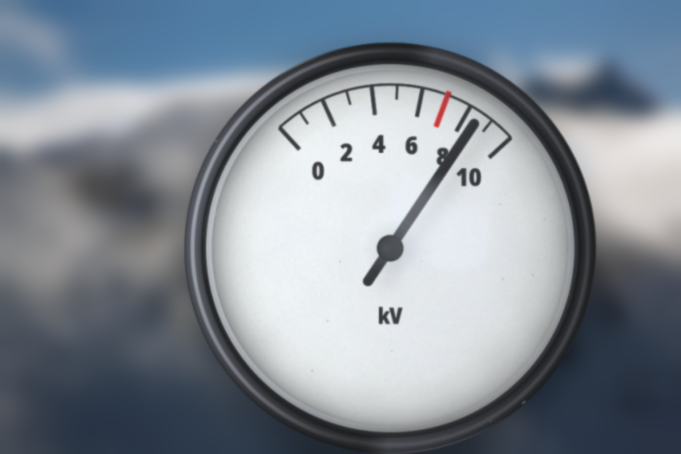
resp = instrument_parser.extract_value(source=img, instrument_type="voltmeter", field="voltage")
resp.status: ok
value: 8.5 kV
